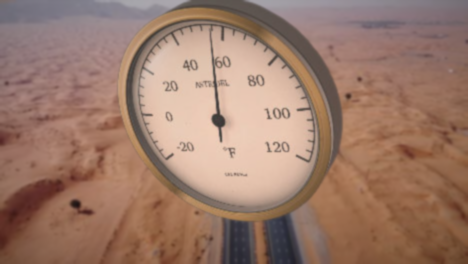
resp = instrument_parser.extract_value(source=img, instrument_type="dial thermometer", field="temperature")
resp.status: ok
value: 56 °F
